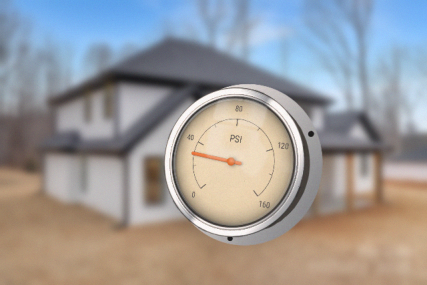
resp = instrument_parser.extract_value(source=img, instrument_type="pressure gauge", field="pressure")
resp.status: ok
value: 30 psi
